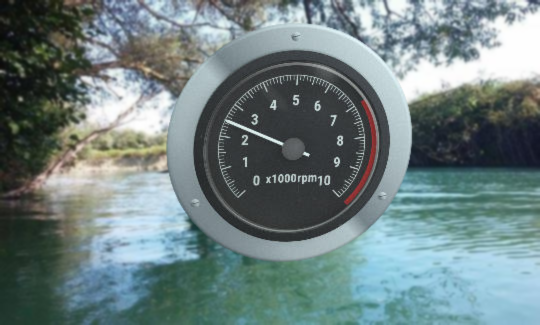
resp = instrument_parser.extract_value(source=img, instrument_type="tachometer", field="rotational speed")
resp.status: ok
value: 2500 rpm
